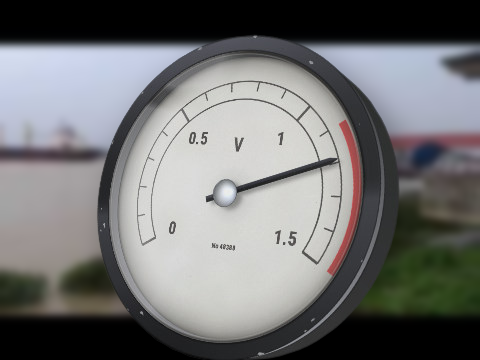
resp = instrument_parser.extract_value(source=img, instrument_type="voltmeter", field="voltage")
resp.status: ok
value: 1.2 V
